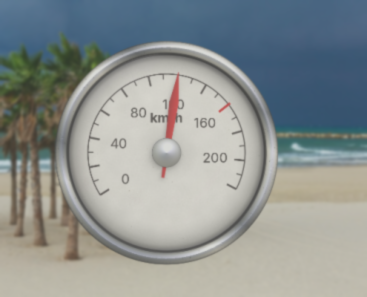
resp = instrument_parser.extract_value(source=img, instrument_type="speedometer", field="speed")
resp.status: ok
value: 120 km/h
